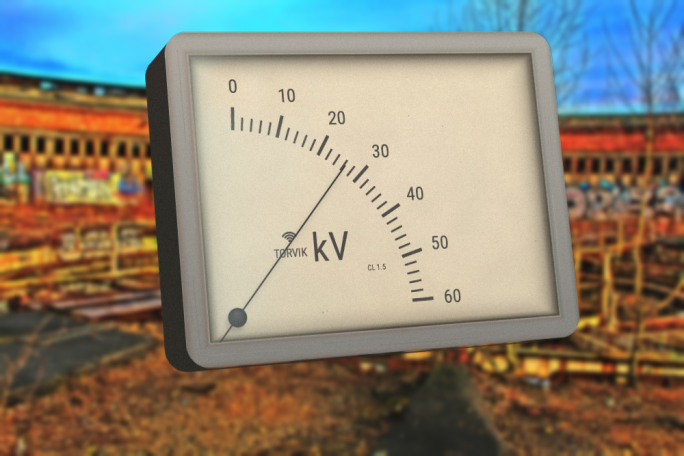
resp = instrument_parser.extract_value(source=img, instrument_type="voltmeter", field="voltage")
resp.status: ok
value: 26 kV
